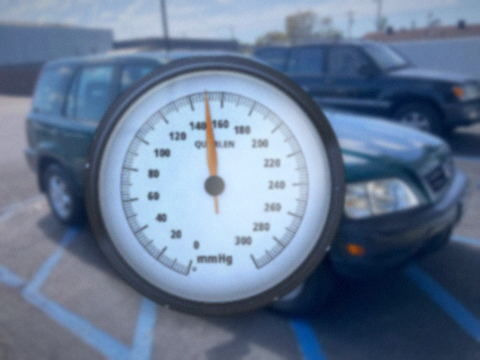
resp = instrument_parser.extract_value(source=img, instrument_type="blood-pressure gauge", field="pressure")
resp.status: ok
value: 150 mmHg
